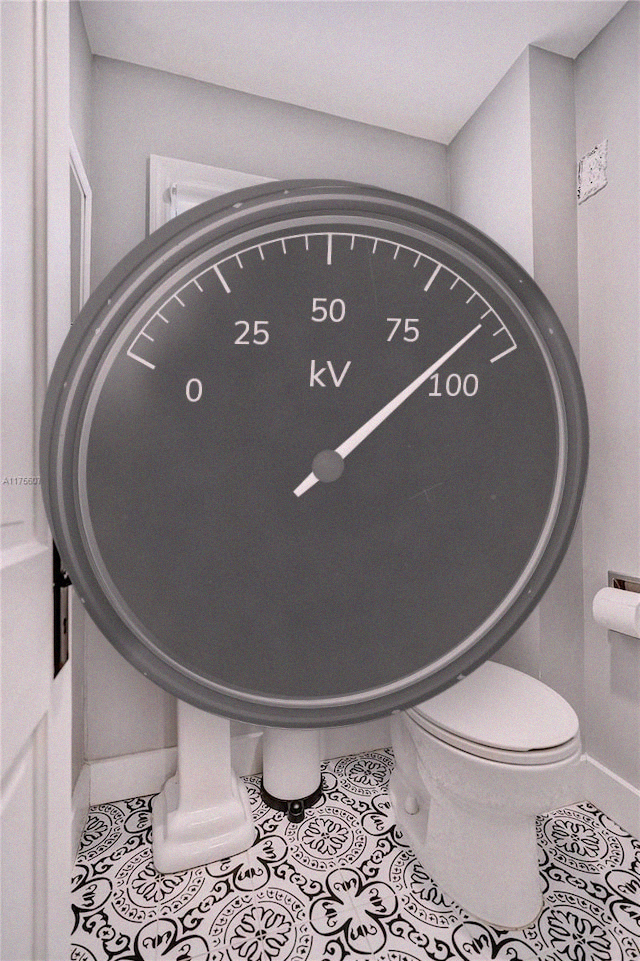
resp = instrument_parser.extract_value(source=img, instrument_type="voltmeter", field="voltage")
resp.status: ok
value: 90 kV
